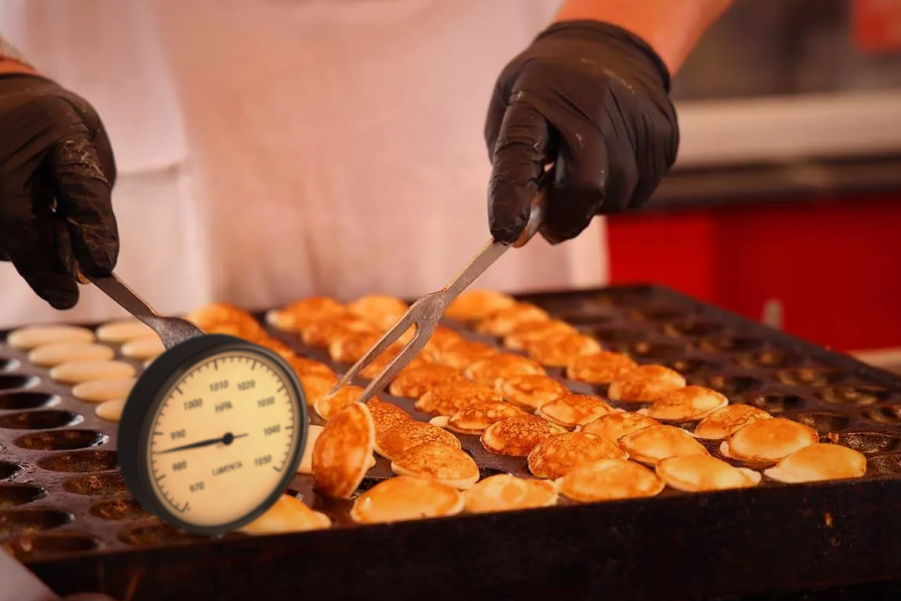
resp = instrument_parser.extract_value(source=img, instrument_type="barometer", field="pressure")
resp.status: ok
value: 986 hPa
